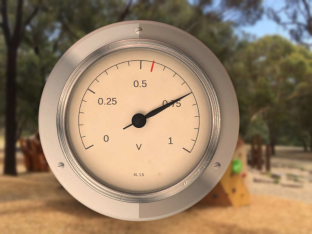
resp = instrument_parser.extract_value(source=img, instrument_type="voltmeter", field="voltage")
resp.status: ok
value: 0.75 V
